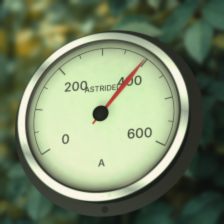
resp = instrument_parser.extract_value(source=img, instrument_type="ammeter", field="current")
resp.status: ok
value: 400 A
